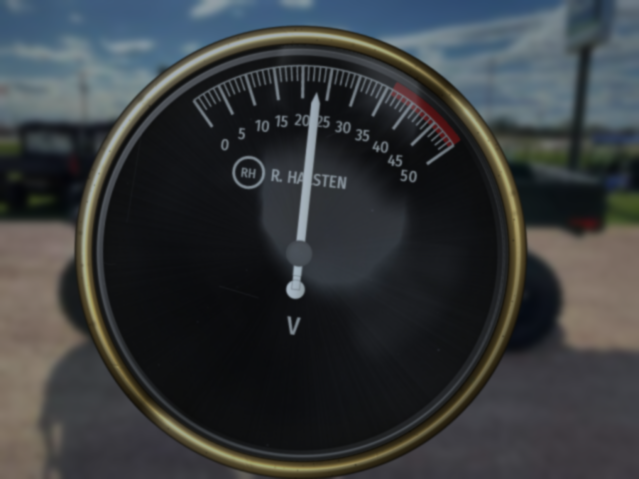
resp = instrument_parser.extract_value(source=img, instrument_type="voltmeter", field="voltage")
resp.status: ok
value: 23 V
